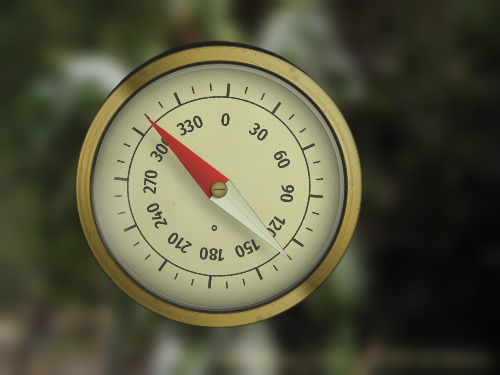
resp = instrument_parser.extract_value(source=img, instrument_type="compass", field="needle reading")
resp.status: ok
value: 310 °
